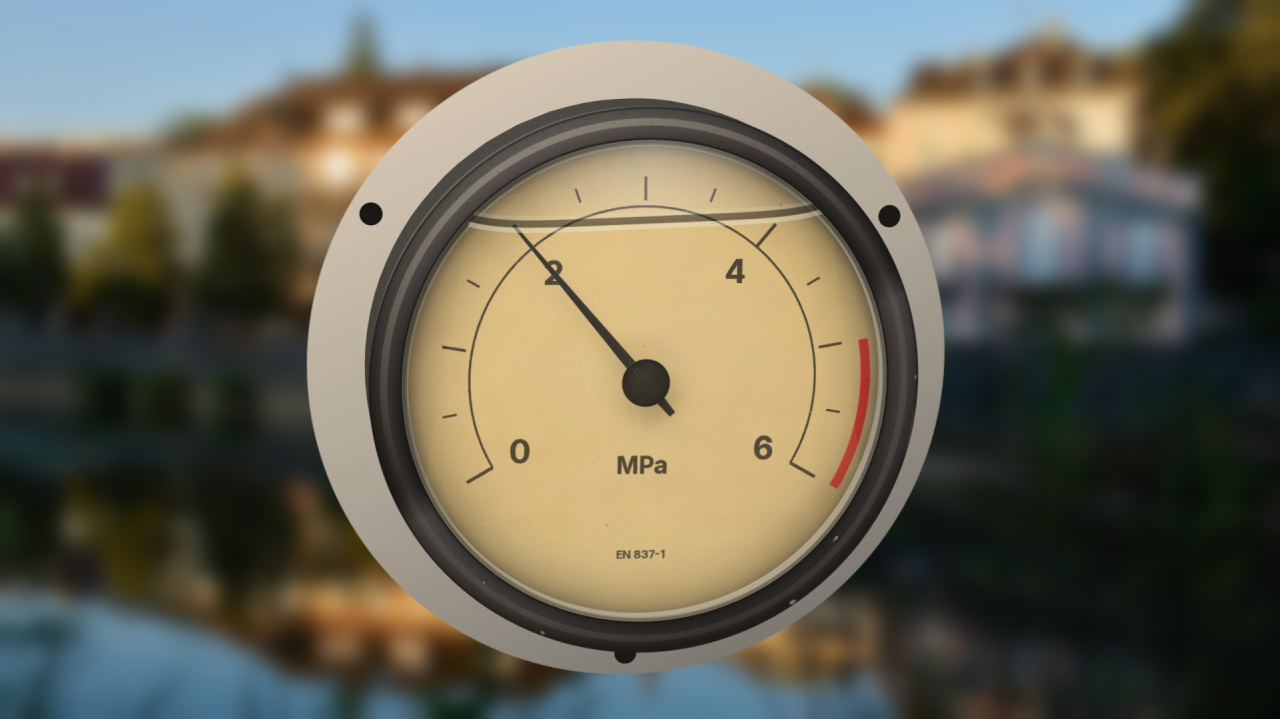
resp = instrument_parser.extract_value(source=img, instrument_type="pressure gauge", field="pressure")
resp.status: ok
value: 2 MPa
